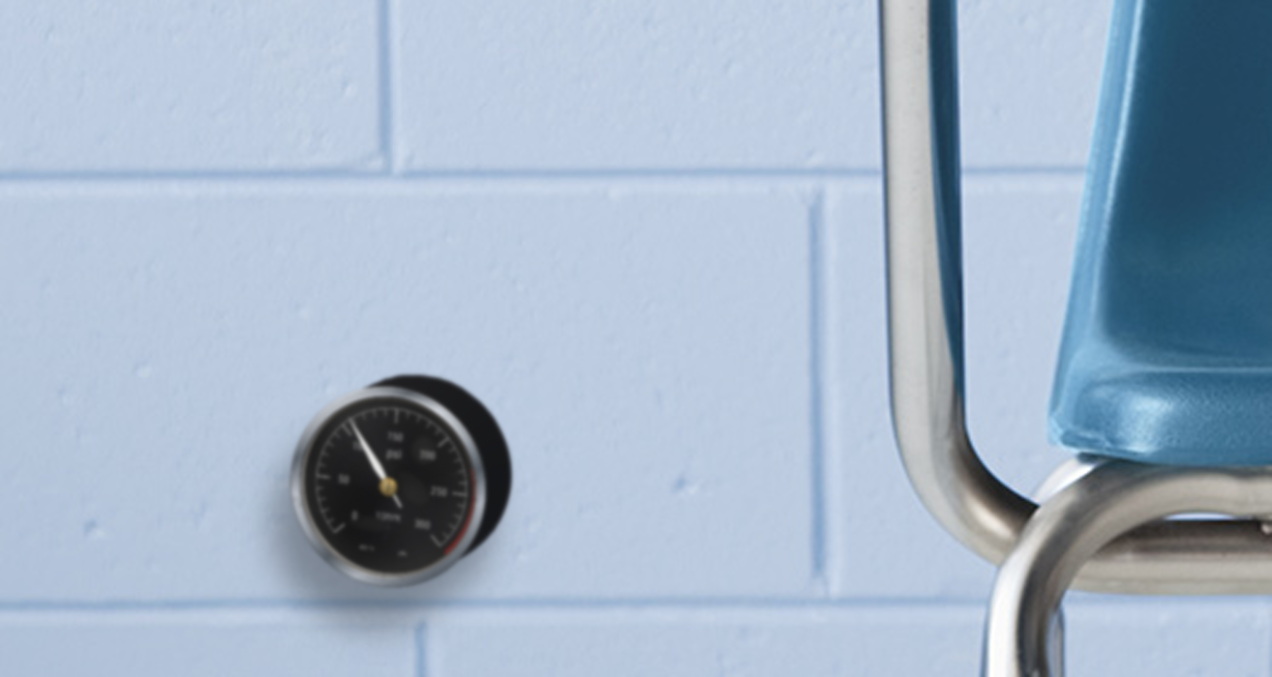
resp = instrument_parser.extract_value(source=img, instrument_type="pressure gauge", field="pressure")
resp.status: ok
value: 110 psi
